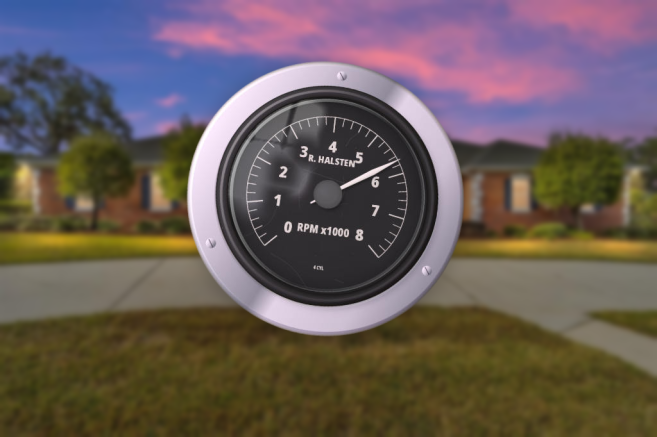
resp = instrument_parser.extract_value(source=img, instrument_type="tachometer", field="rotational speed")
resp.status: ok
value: 5700 rpm
